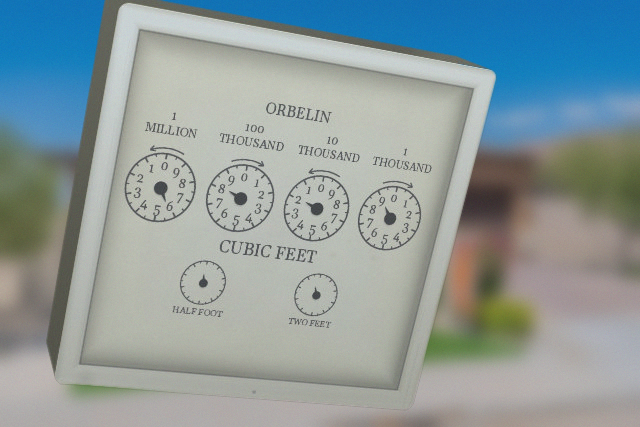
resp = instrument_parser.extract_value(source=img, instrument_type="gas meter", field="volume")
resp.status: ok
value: 581900 ft³
